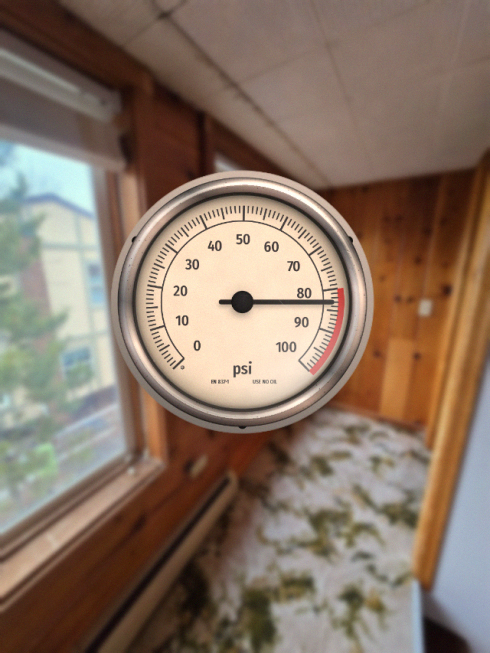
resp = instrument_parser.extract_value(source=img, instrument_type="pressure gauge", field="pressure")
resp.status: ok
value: 83 psi
